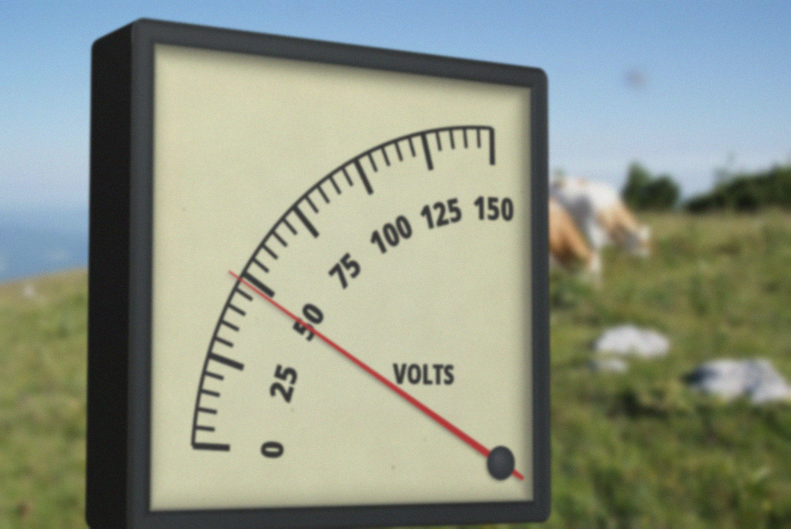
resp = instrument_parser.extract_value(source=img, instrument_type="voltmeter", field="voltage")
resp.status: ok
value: 47.5 V
